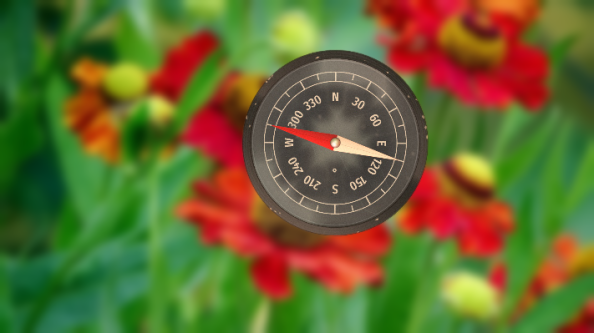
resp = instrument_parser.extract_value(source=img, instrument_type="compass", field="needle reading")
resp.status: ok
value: 285 °
